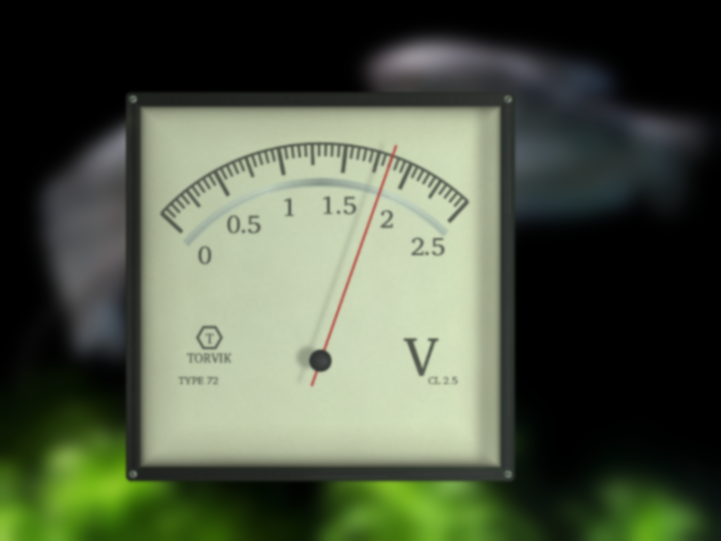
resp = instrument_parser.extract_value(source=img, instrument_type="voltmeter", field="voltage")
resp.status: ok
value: 1.85 V
